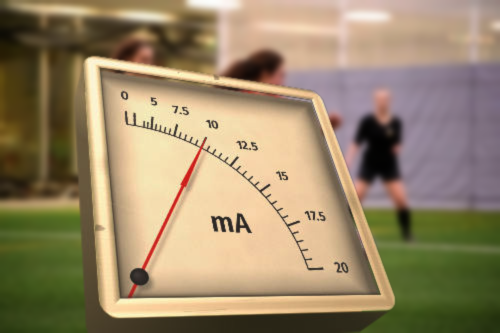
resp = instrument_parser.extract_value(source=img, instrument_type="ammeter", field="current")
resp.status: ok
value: 10 mA
